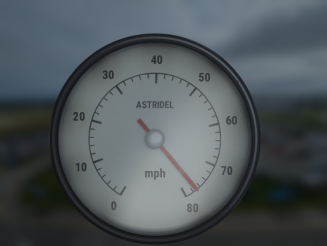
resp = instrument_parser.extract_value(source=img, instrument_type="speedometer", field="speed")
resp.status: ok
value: 77 mph
